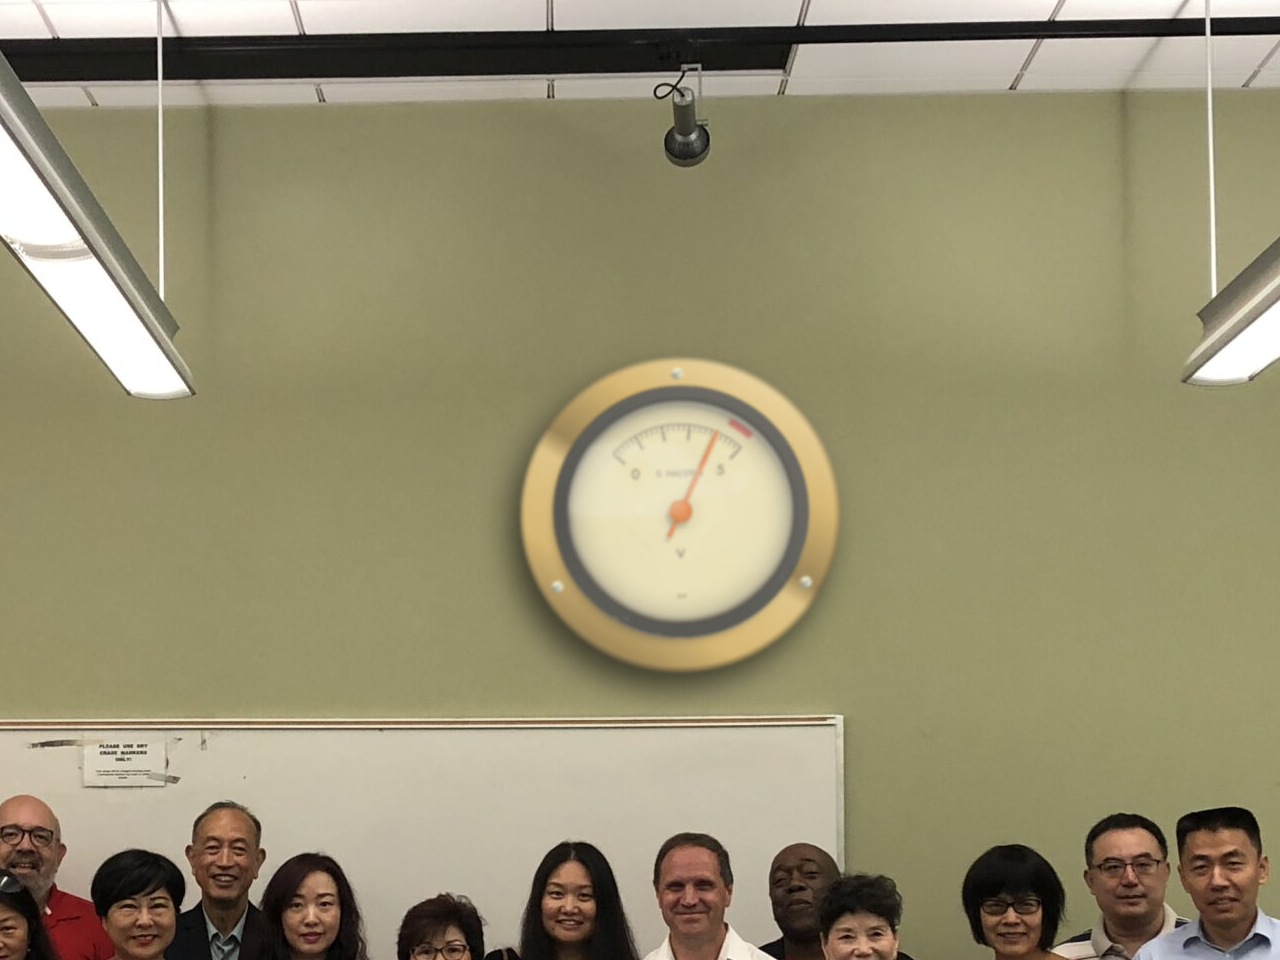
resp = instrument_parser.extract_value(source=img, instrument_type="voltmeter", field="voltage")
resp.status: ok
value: 4 V
